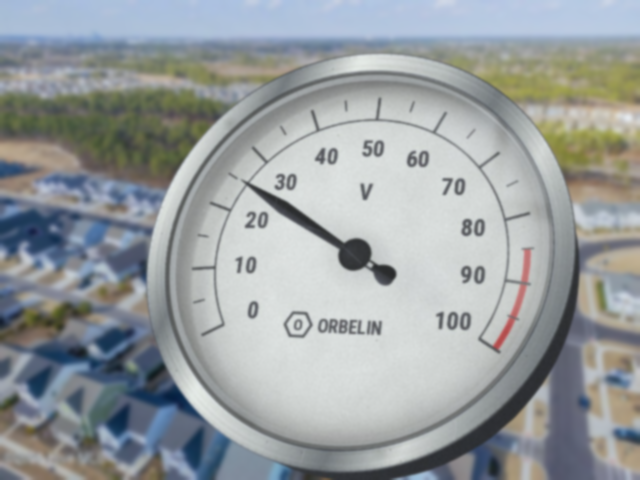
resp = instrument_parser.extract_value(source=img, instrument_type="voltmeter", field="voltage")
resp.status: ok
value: 25 V
